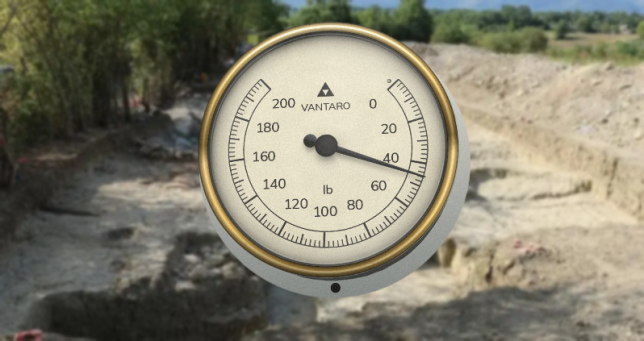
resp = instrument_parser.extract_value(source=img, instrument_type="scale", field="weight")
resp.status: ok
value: 46 lb
